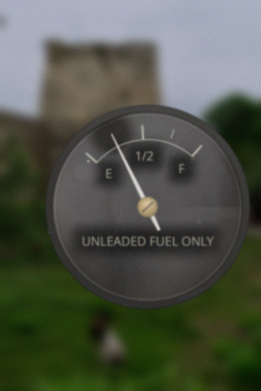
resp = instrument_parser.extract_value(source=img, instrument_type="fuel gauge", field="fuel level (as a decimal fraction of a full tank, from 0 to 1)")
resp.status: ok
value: 0.25
